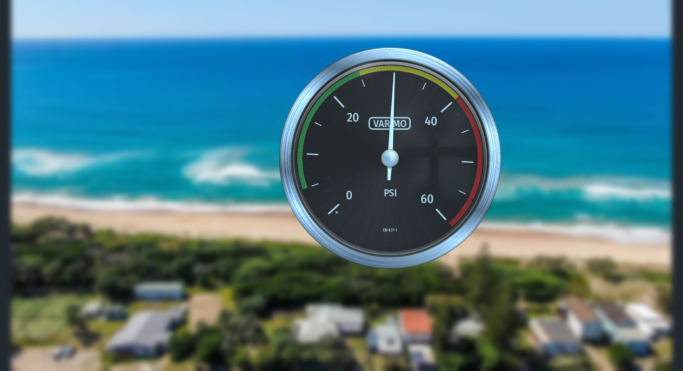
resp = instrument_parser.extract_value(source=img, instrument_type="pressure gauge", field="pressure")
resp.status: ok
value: 30 psi
